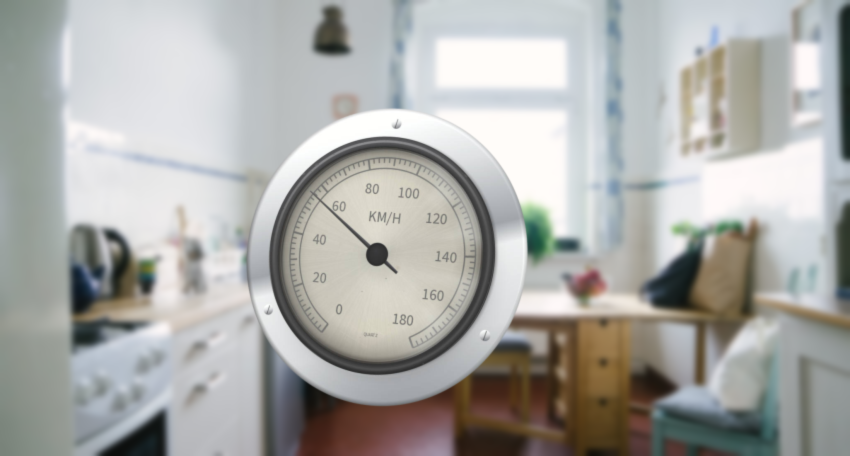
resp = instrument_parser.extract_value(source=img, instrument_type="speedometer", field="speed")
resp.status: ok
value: 56 km/h
